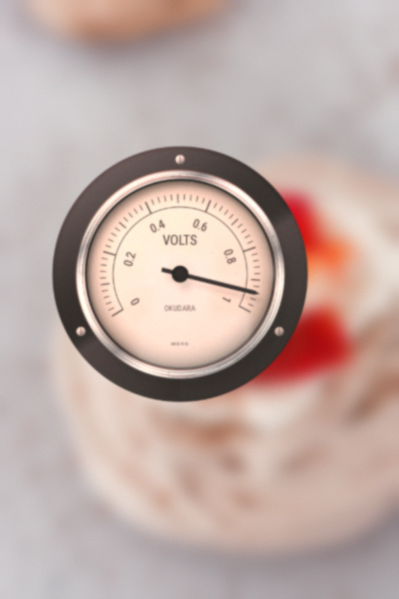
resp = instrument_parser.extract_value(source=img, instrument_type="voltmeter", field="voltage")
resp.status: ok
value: 0.94 V
